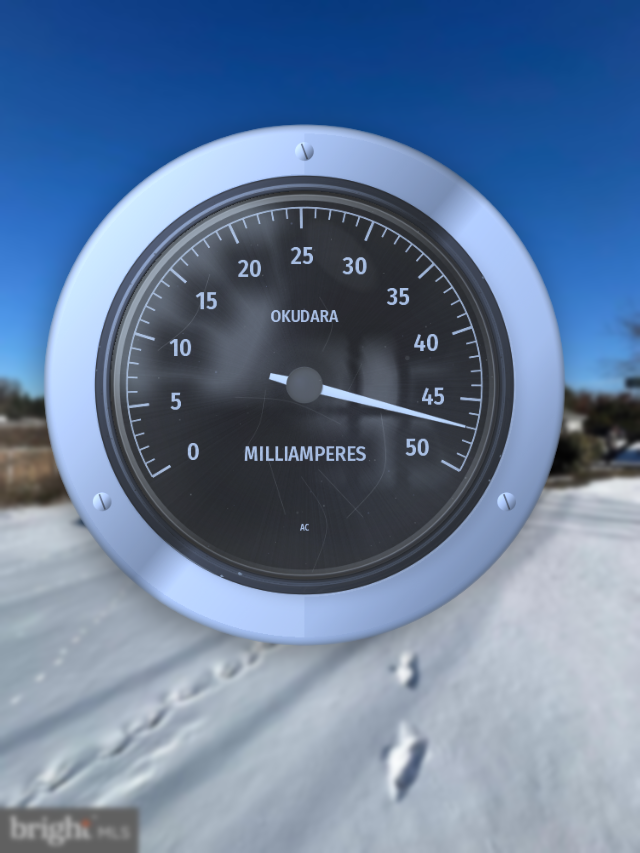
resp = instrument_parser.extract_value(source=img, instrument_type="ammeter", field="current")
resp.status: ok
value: 47 mA
